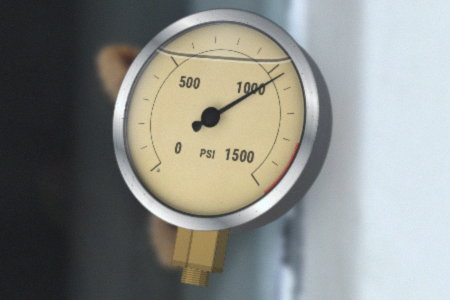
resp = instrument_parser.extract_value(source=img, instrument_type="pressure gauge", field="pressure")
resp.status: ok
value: 1050 psi
